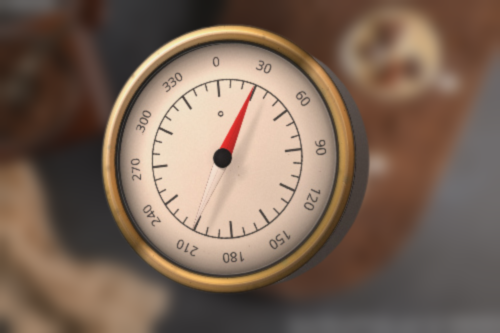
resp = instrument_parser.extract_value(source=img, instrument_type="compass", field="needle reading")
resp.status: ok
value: 30 °
